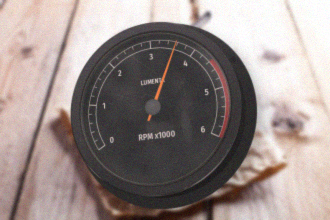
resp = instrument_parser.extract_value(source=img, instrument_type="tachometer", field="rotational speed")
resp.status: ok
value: 3600 rpm
